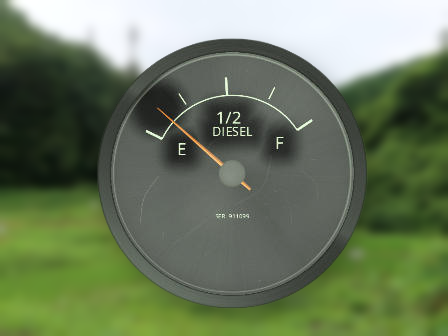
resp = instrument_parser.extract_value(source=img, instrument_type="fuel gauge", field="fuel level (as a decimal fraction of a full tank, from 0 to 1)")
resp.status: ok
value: 0.125
